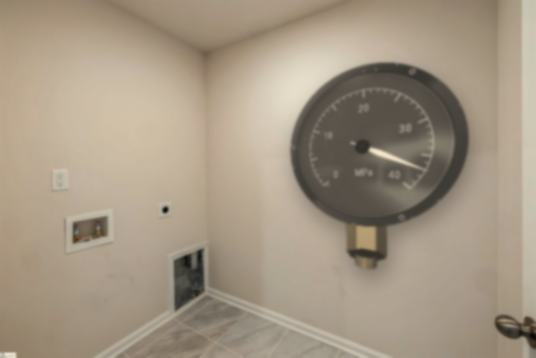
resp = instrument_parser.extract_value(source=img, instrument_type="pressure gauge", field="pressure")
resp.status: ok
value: 37 MPa
